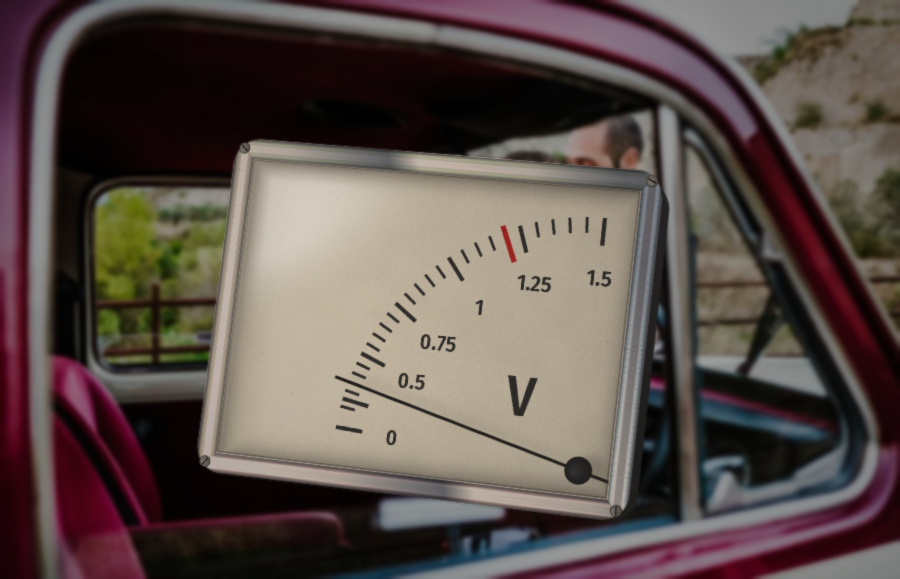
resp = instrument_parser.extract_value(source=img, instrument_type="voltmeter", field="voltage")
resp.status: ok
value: 0.35 V
